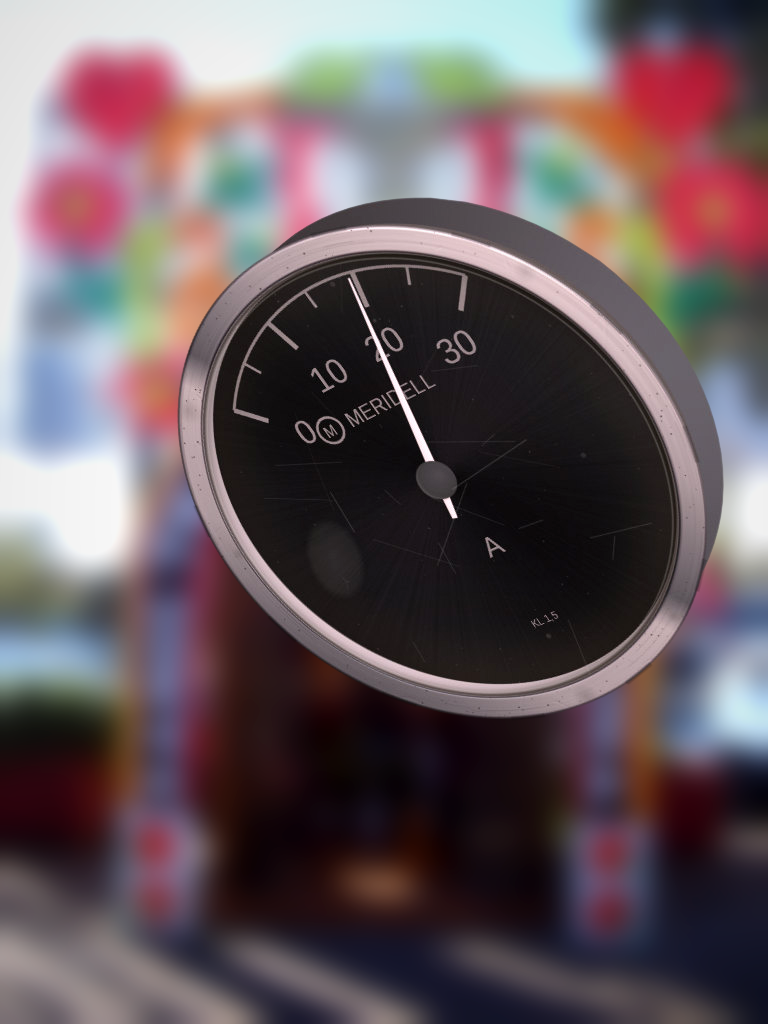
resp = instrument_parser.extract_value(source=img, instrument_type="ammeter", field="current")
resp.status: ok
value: 20 A
